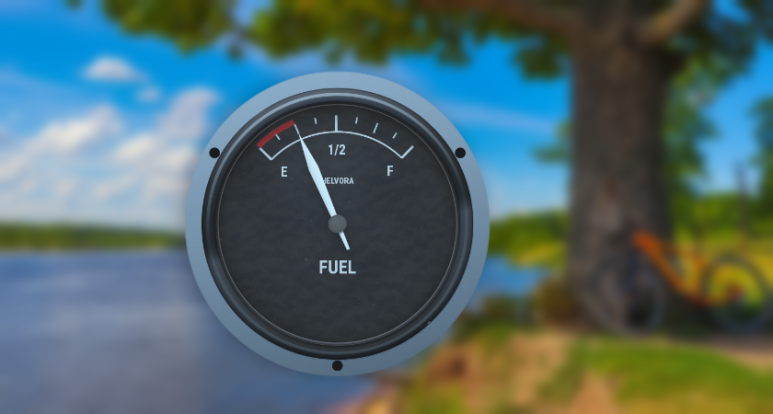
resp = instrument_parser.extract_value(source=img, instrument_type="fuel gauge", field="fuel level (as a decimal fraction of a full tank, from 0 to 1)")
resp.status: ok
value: 0.25
